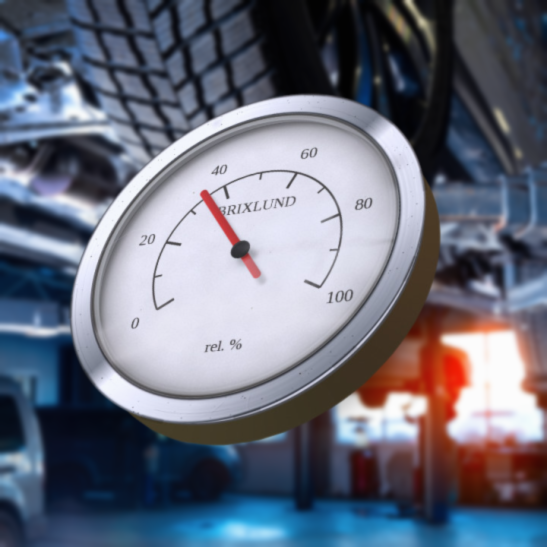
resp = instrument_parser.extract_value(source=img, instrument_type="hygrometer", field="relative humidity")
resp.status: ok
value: 35 %
